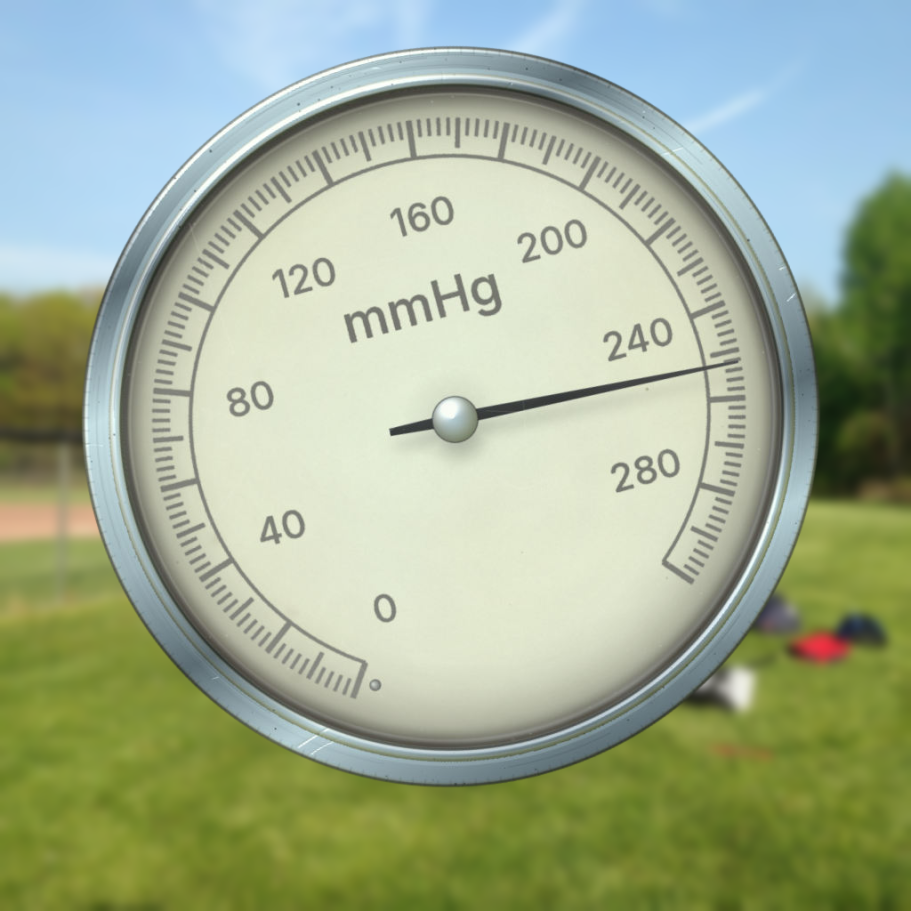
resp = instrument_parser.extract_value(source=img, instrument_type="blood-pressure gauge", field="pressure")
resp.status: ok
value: 252 mmHg
